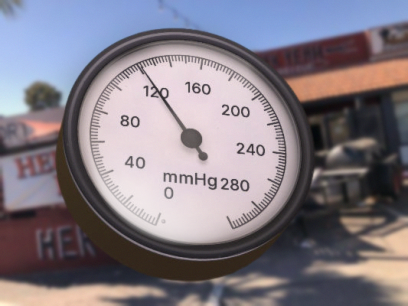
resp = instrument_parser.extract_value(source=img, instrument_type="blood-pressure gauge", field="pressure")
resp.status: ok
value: 120 mmHg
